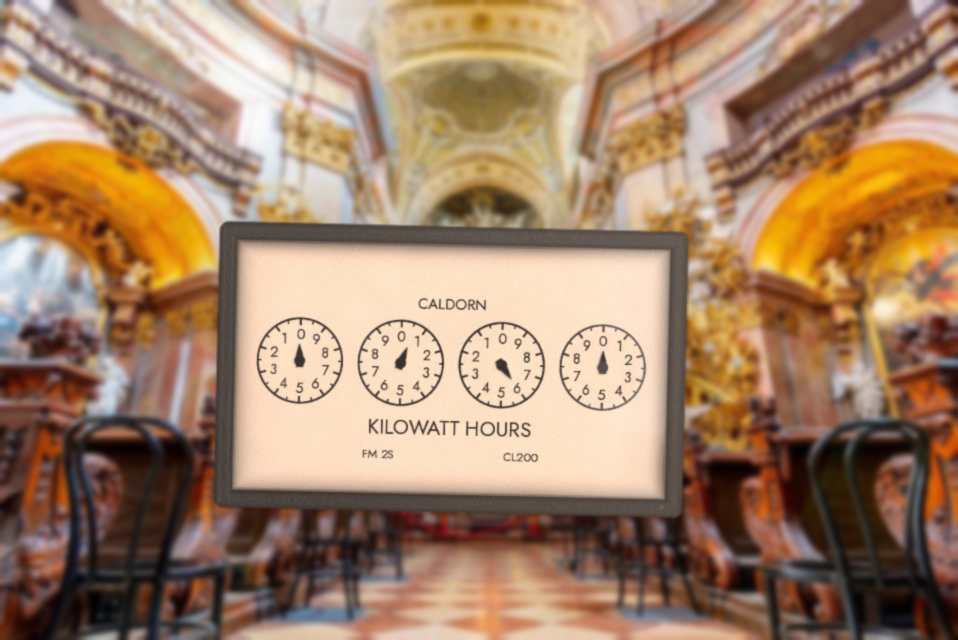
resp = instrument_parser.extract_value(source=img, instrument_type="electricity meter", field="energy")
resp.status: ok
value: 60 kWh
